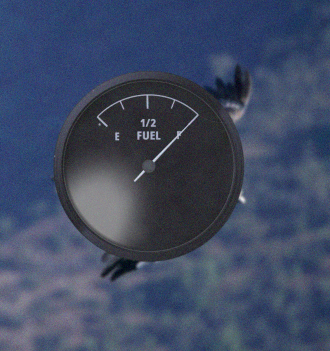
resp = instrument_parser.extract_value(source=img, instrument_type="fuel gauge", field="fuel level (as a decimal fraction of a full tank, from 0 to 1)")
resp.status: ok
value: 1
